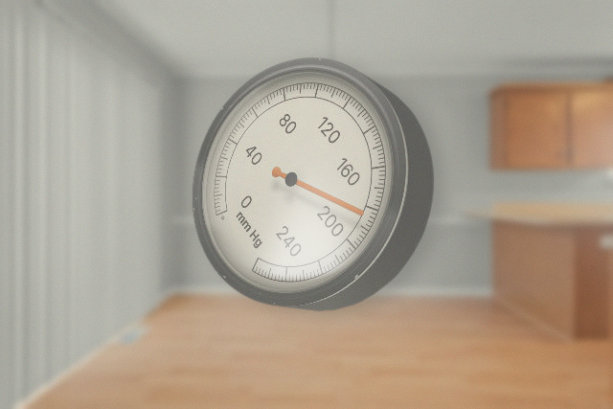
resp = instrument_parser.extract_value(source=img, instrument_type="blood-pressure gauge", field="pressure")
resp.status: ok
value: 184 mmHg
